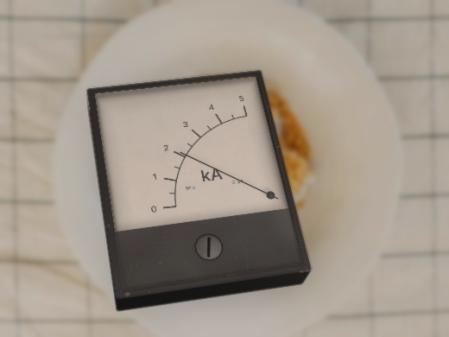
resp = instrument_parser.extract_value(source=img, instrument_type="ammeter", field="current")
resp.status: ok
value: 2 kA
